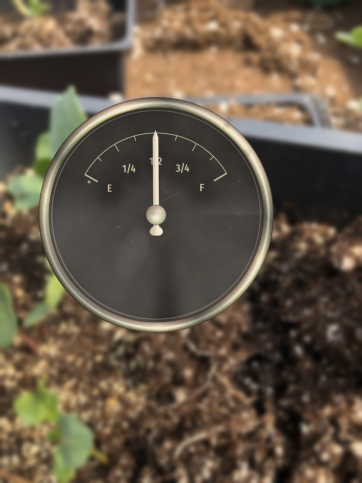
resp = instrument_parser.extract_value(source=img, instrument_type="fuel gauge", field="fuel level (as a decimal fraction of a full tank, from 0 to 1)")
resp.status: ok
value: 0.5
